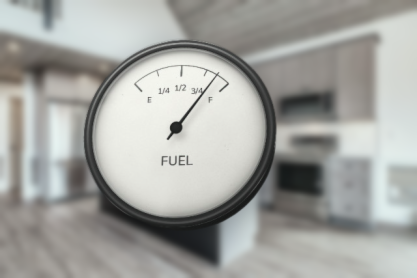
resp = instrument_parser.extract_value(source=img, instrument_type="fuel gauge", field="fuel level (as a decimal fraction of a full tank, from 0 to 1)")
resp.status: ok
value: 0.875
